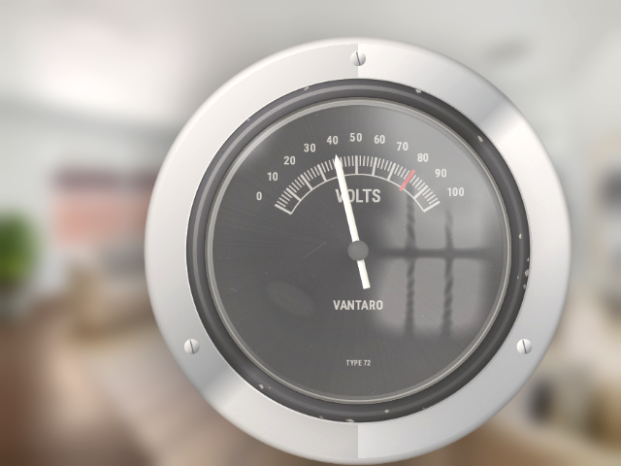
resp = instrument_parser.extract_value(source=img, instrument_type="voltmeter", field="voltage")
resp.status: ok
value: 40 V
